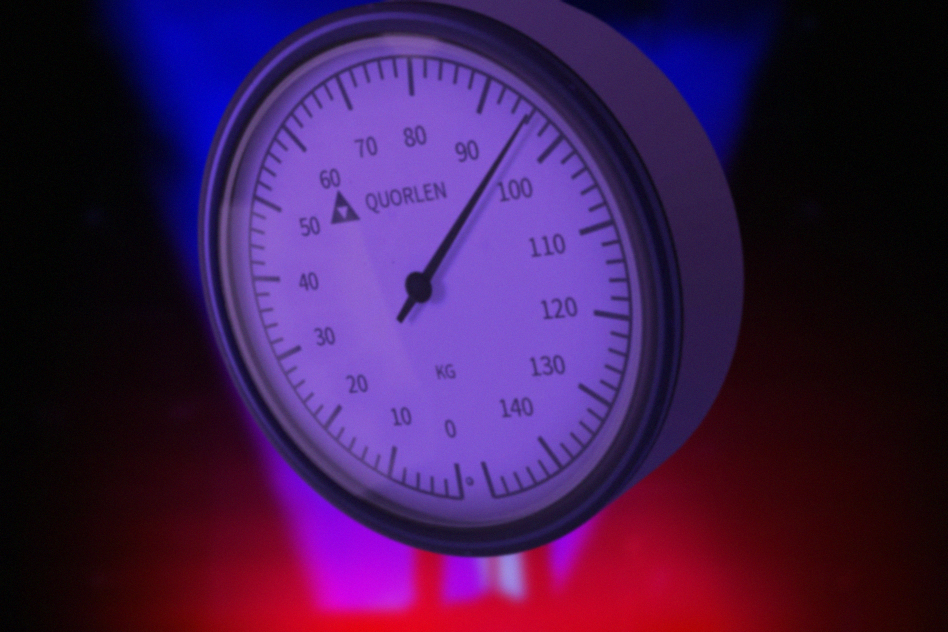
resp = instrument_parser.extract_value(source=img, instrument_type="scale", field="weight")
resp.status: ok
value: 96 kg
